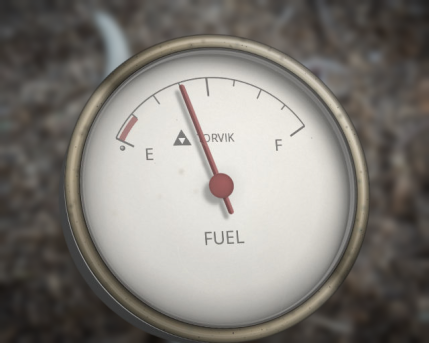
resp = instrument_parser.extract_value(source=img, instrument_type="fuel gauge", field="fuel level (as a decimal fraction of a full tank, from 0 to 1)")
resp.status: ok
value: 0.375
